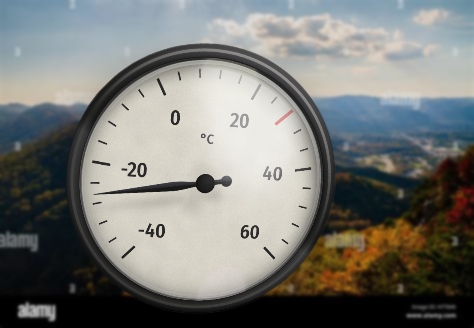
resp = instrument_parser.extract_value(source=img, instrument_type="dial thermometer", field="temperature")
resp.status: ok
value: -26 °C
